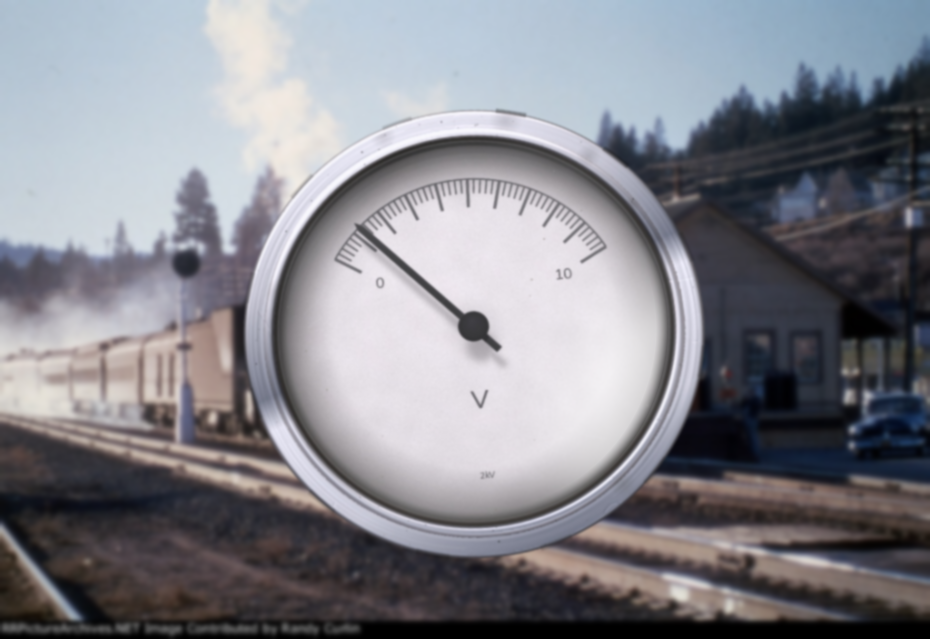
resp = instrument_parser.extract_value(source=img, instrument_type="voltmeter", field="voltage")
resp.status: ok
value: 1.2 V
